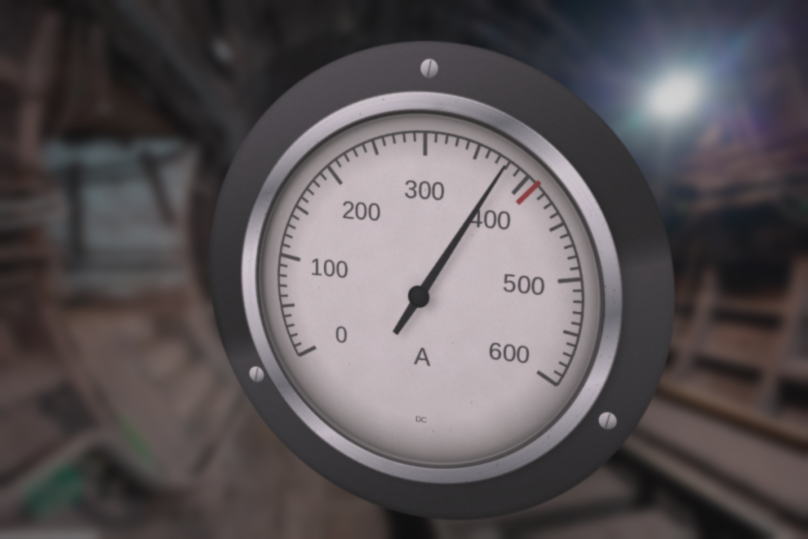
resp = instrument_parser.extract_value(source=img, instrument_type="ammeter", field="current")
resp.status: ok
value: 380 A
